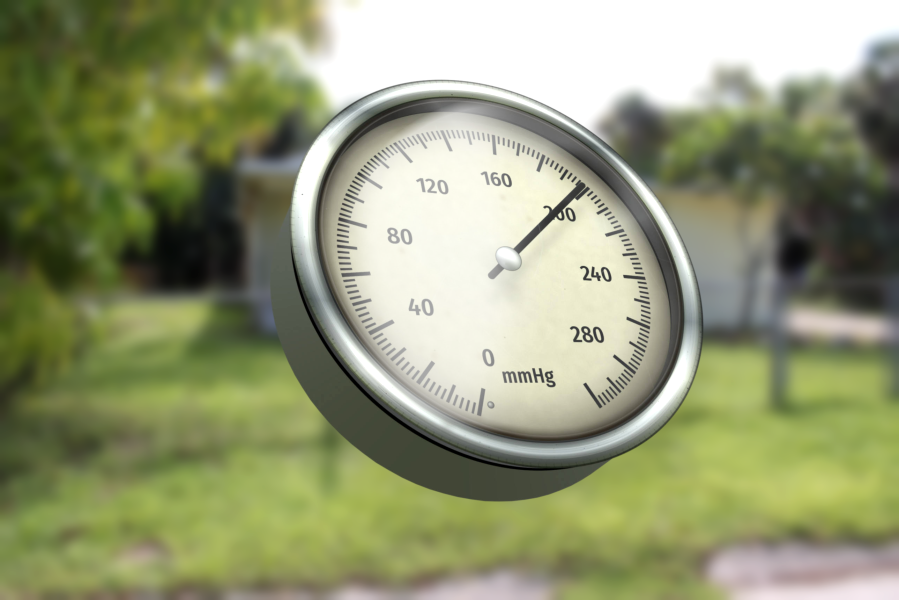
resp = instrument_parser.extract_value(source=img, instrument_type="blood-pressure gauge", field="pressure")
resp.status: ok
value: 198 mmHg
